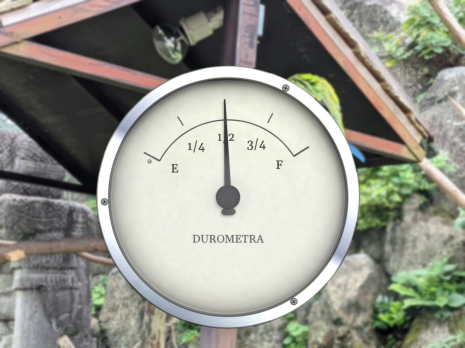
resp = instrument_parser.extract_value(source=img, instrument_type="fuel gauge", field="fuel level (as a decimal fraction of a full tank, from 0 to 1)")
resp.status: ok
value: 0.5
